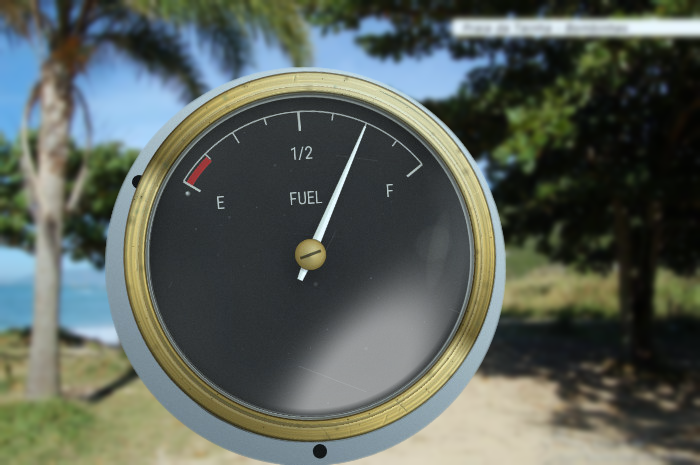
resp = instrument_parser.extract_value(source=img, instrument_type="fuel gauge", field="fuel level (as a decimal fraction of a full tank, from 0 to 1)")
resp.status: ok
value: 0.75
